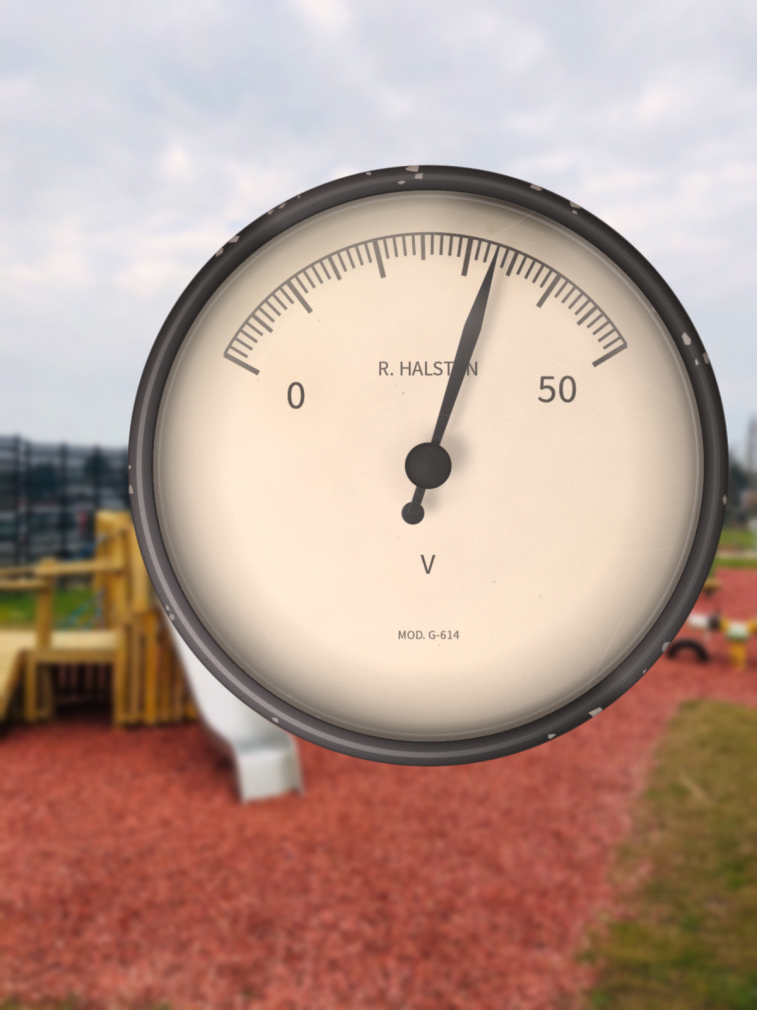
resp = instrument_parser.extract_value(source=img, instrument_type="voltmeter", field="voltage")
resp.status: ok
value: 33 V
